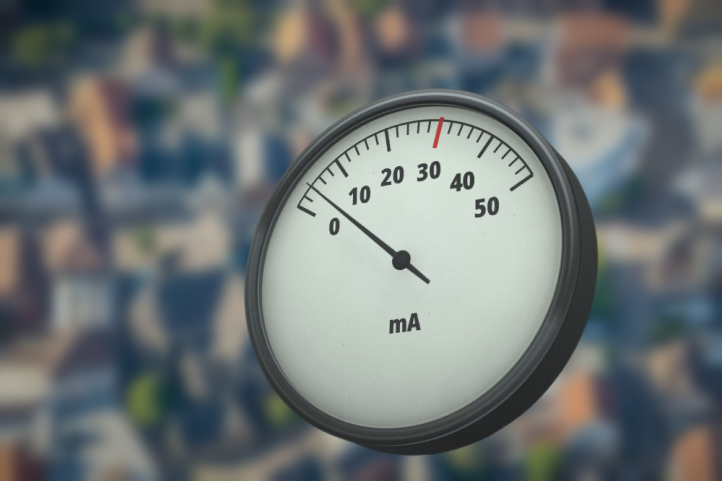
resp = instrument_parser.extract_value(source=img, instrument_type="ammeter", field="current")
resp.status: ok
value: 4 mA
